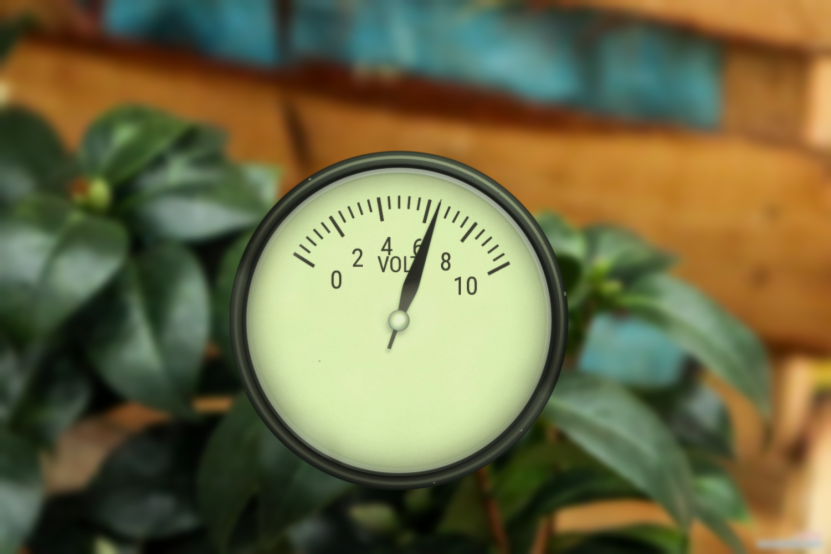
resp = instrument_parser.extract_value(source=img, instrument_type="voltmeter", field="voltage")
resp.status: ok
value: 6.4 V
